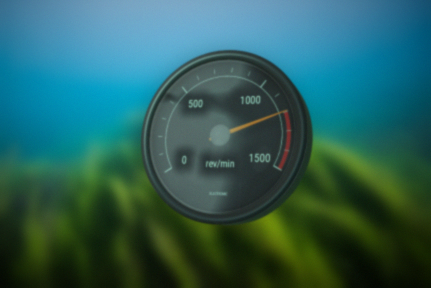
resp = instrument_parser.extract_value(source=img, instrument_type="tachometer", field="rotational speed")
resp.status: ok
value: 1200 rpm
